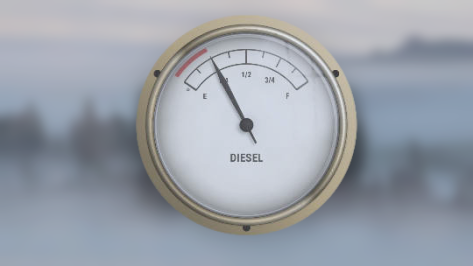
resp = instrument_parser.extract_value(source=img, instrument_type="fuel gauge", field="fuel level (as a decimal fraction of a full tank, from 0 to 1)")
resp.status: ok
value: 0.25
